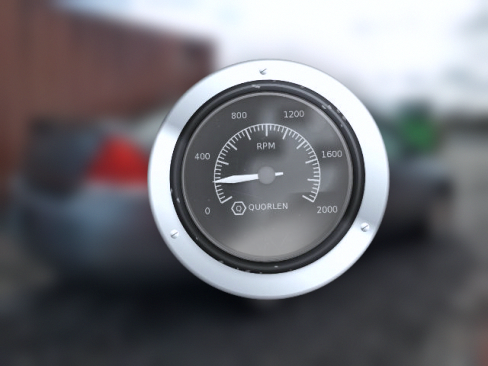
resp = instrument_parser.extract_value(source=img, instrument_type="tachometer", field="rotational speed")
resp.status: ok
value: 200 rpm
